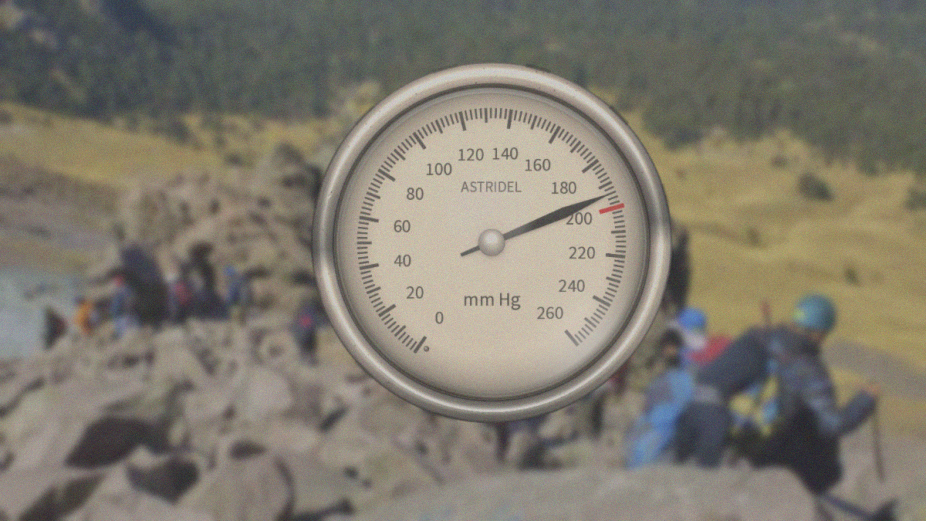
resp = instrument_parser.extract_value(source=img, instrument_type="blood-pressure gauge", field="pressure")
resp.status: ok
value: 194 mmHg
